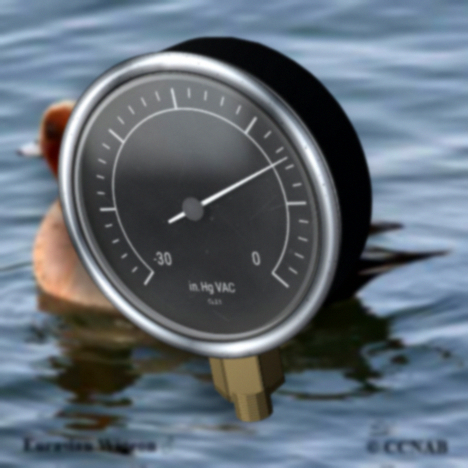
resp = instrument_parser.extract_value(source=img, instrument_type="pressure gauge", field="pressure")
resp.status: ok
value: -7.5 inHg
